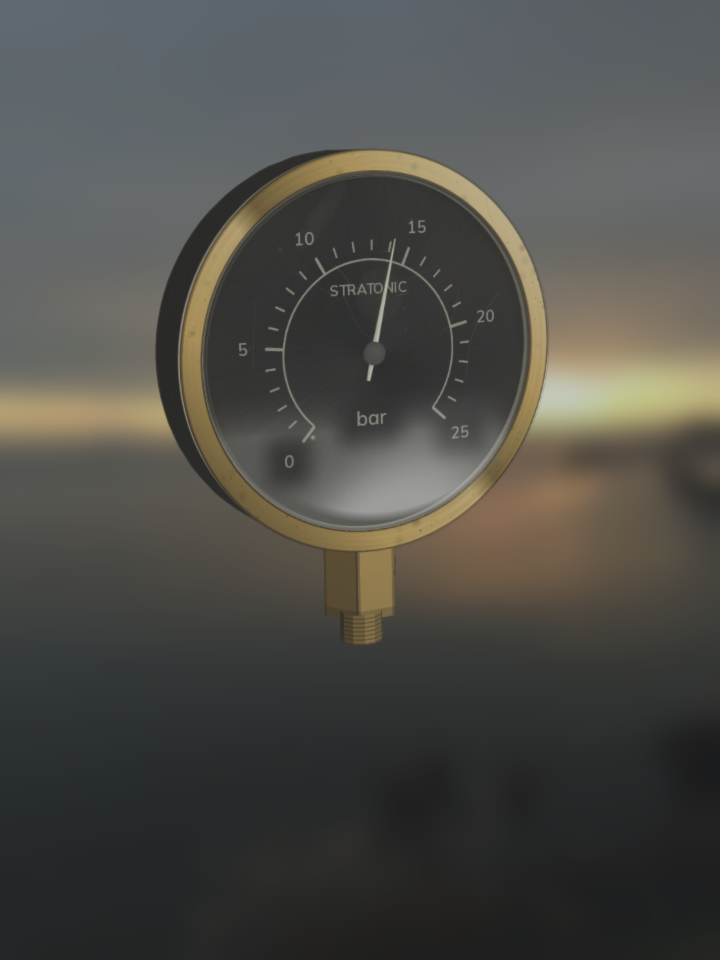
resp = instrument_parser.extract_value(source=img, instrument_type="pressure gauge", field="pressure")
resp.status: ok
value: 14 bar
